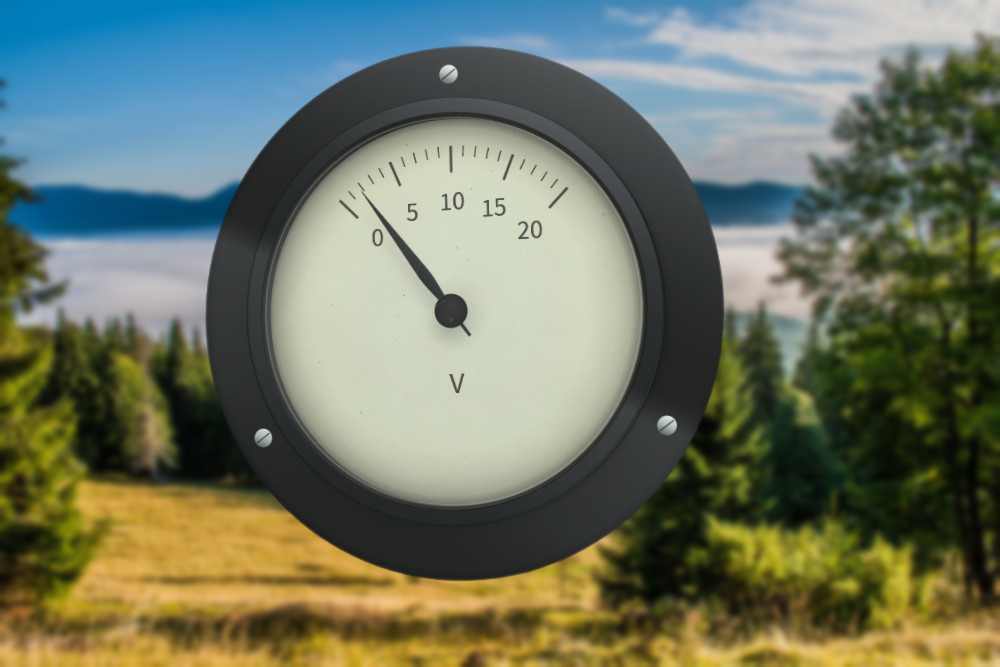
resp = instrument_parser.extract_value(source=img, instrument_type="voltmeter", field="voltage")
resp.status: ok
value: 2 V
